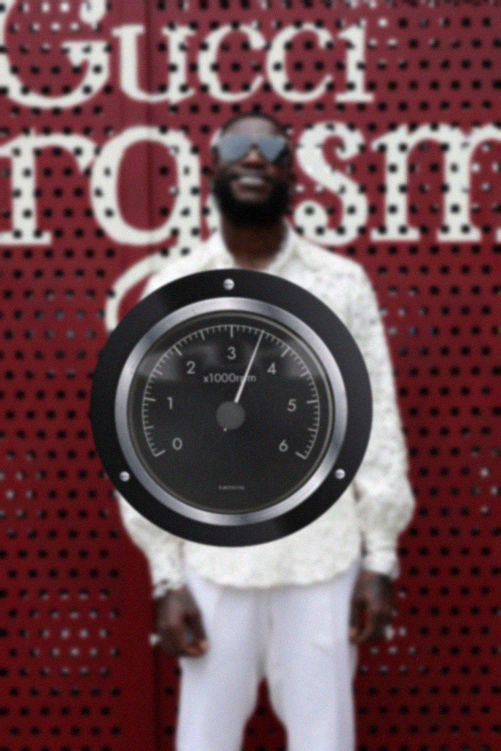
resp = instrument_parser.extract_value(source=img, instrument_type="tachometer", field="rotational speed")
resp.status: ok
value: 3500 rpm
